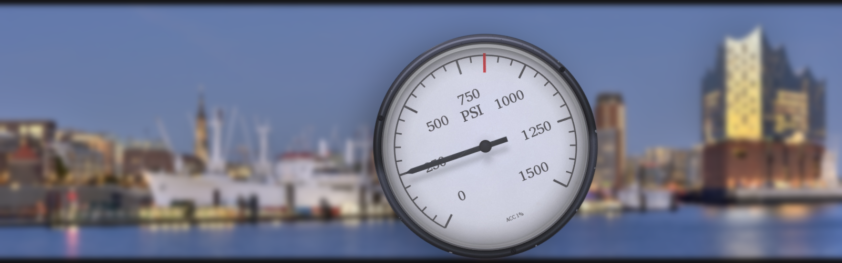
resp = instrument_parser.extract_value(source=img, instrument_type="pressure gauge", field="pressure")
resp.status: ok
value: 250 psi
